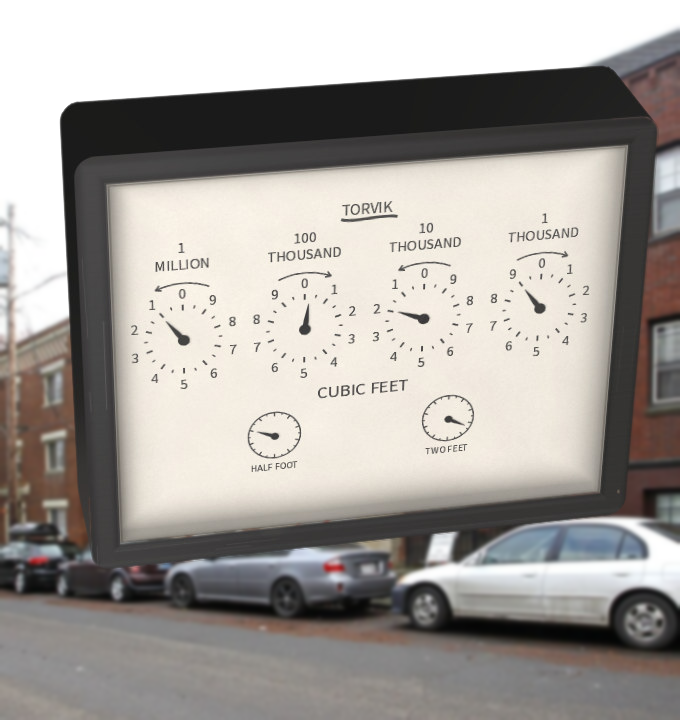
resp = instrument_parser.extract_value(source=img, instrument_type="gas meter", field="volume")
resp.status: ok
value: 101900 ft³
